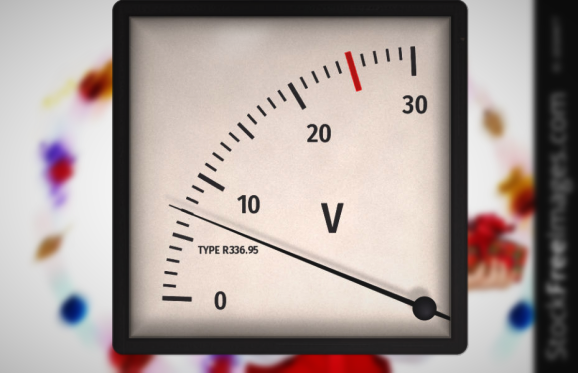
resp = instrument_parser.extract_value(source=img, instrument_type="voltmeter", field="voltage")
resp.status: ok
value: 7 V
